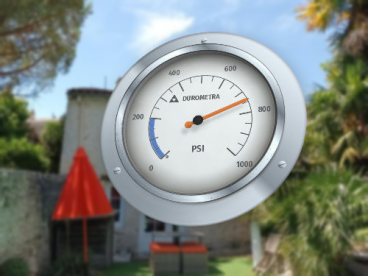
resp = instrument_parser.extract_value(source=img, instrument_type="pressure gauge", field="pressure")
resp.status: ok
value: 750 psi
